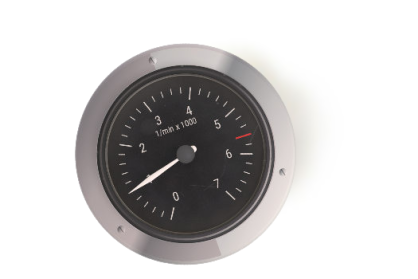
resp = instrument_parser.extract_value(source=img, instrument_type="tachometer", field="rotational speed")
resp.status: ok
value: 1000 rpm
